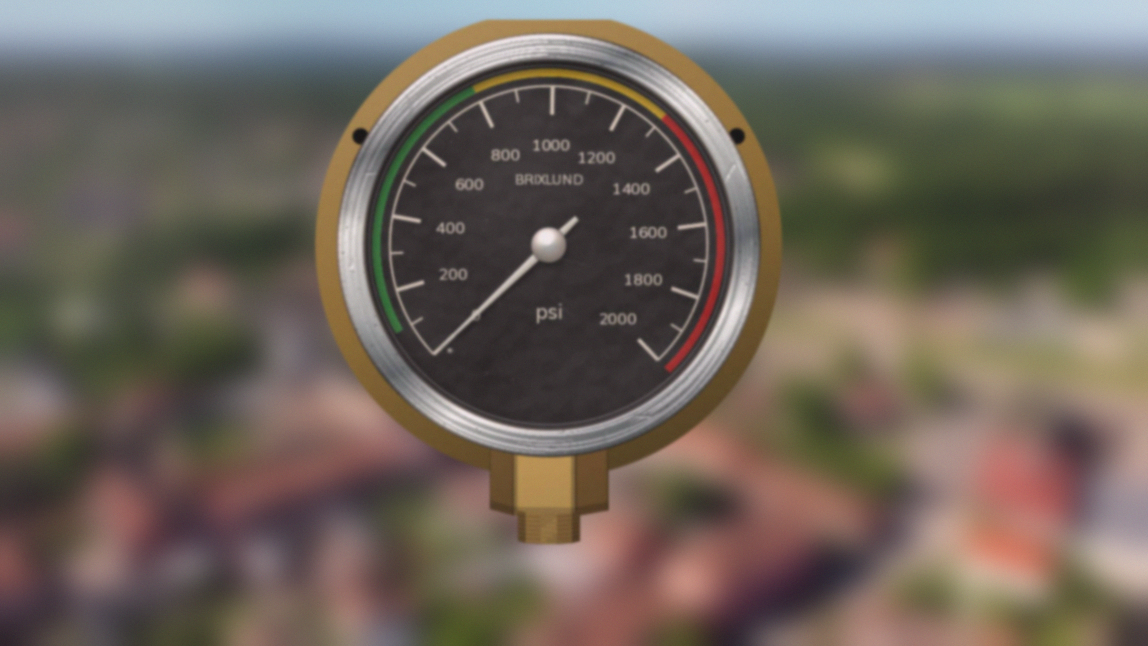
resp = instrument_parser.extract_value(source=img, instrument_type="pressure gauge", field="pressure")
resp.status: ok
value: 0 psi
